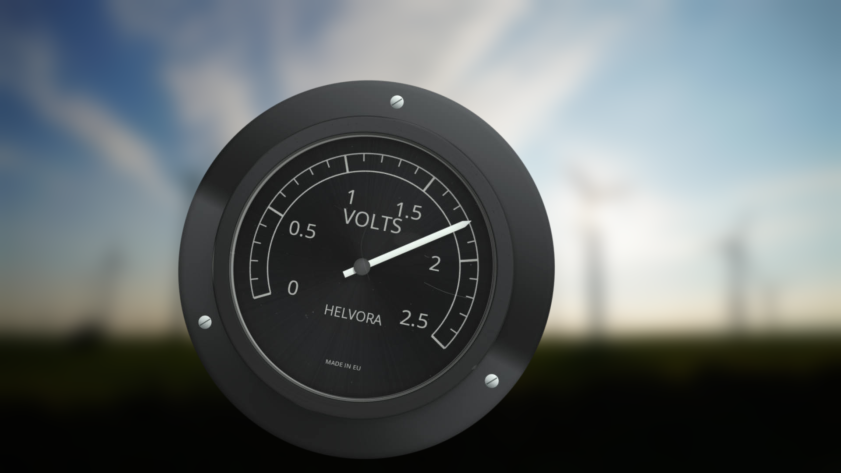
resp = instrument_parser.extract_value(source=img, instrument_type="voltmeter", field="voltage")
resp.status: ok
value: 1.8 V
